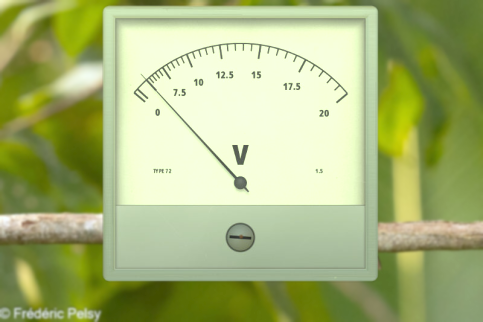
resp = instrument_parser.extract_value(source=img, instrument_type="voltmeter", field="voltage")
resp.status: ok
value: 5 V
